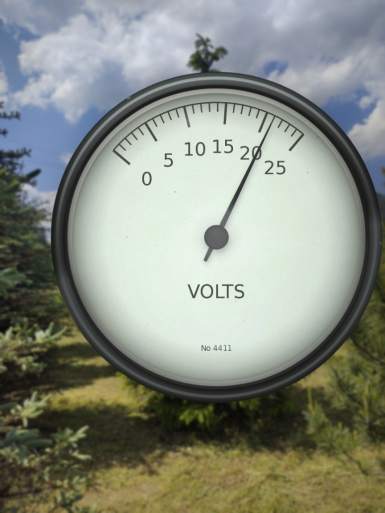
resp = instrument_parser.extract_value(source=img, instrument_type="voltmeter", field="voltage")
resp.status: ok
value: 21 V
